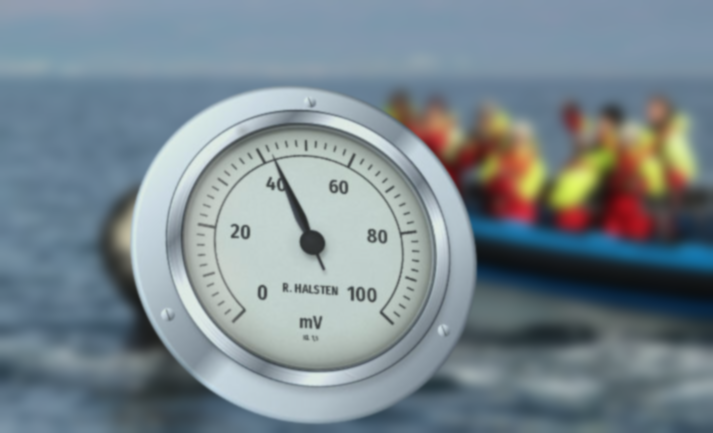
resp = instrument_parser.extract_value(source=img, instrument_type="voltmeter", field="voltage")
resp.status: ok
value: 42 mV
